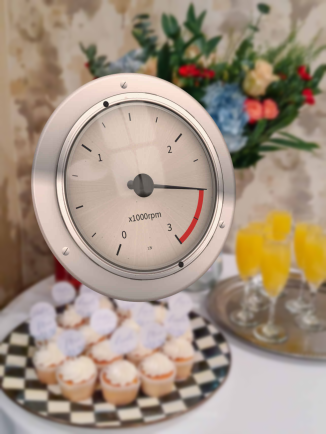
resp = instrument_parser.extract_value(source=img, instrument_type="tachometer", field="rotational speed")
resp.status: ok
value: 2500 rpm
